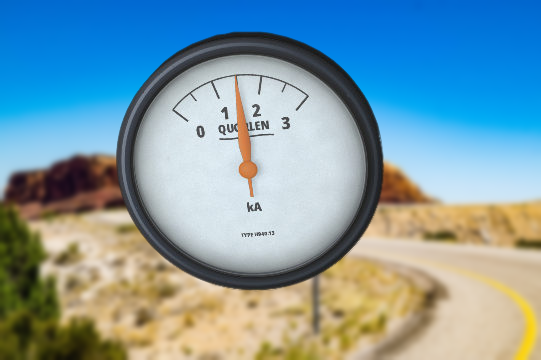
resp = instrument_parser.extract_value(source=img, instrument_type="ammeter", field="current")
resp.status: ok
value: 1.5 kA
